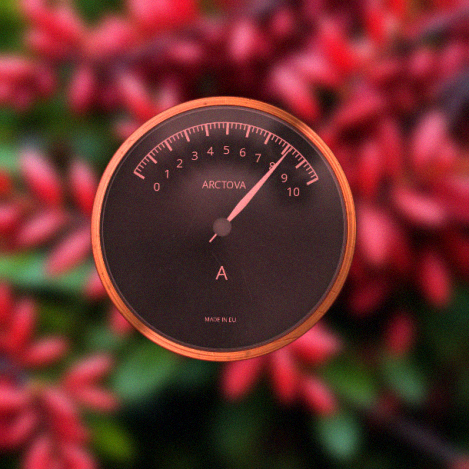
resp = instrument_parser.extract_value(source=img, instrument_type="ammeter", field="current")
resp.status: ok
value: 8.2 A
